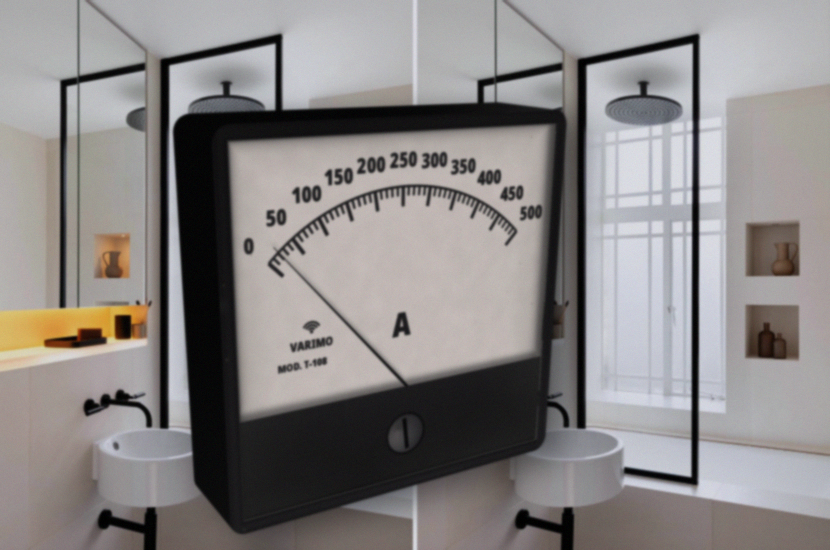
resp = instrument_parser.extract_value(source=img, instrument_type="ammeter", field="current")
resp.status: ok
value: 20 A
